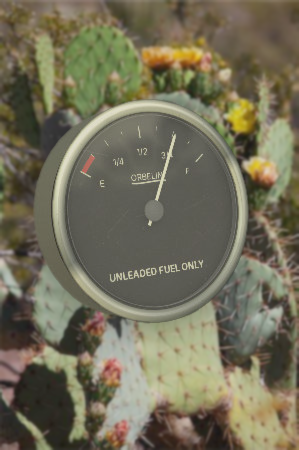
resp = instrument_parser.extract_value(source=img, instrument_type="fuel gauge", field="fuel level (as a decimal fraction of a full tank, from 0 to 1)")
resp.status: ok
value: 0.75
